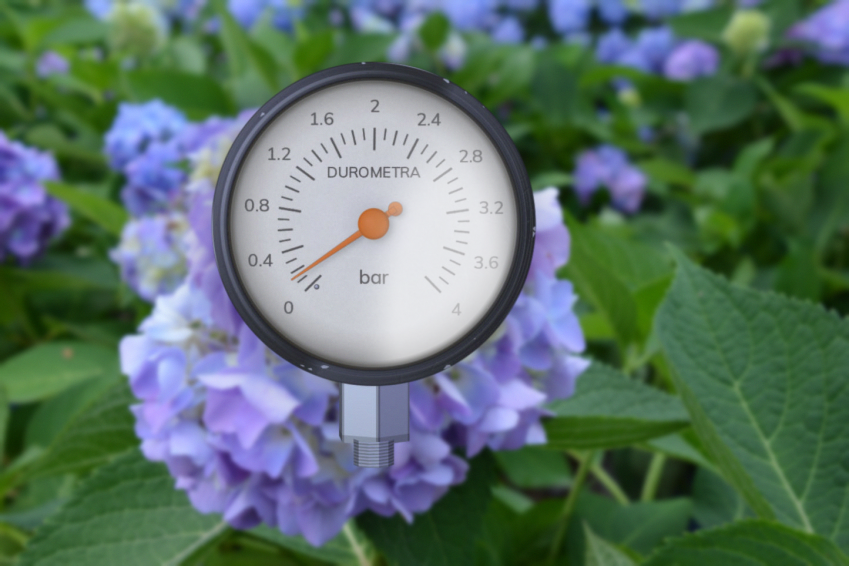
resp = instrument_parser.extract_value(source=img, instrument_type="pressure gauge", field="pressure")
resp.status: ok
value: 0.15 bar
